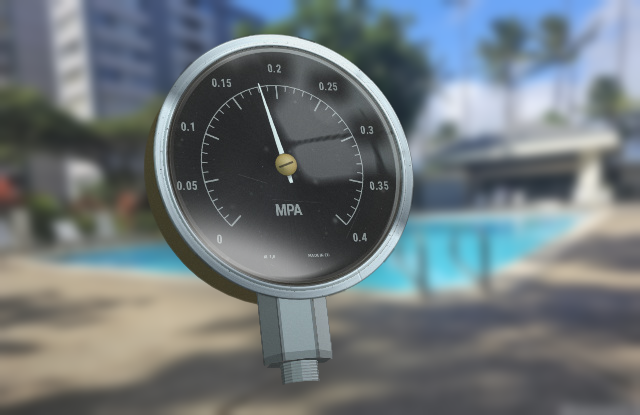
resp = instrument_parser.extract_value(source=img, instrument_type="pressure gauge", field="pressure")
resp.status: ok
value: 0.18 MPa
